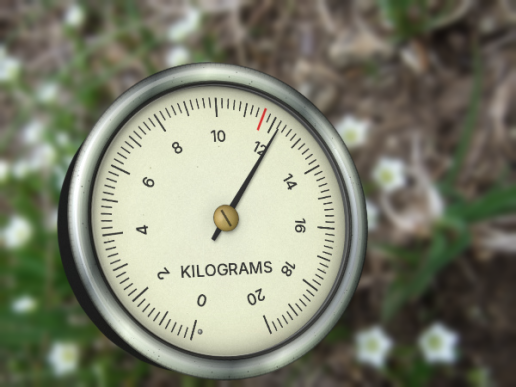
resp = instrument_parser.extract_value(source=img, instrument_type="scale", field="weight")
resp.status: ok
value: 12.2 kg
